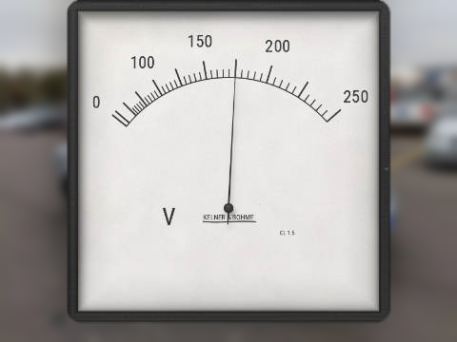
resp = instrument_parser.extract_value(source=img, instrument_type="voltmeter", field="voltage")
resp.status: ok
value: 175 V
